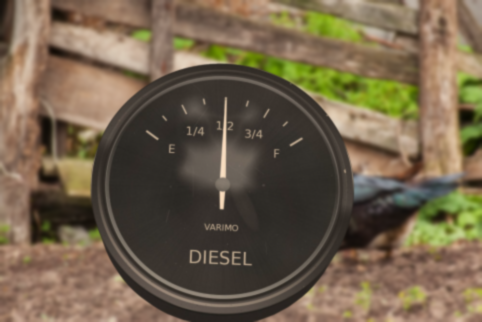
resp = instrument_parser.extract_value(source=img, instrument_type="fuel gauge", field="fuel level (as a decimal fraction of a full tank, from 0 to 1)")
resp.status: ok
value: 0.5
